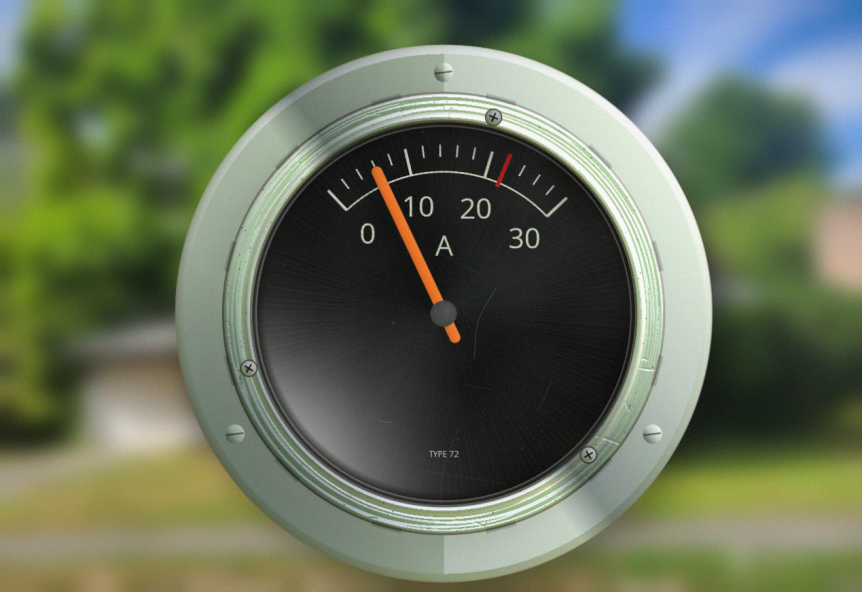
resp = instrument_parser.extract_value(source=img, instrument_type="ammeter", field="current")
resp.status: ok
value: 6 A
